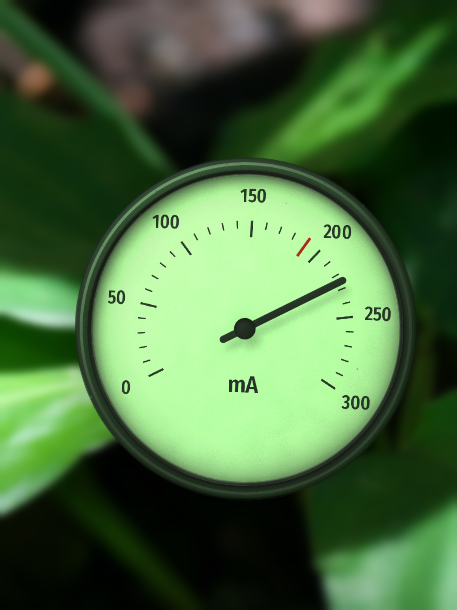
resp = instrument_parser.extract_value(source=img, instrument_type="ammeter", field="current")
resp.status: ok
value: 225 mA
